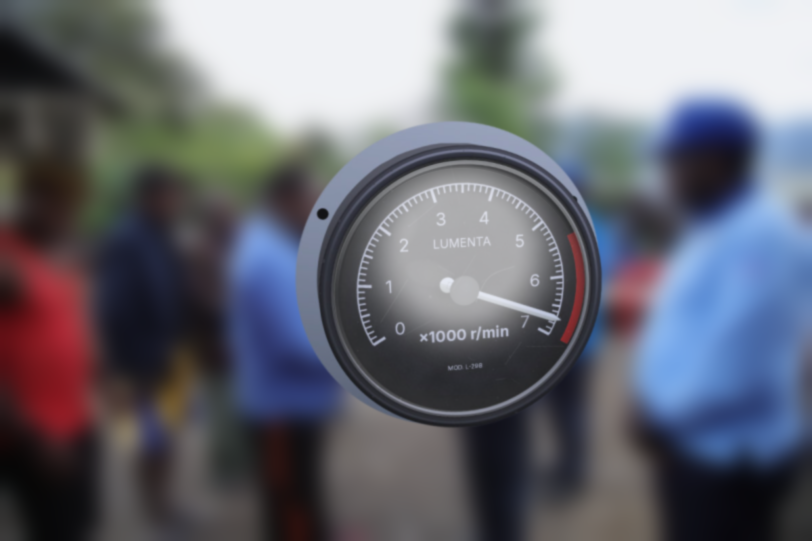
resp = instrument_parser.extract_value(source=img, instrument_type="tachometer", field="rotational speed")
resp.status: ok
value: 6700 rpm
